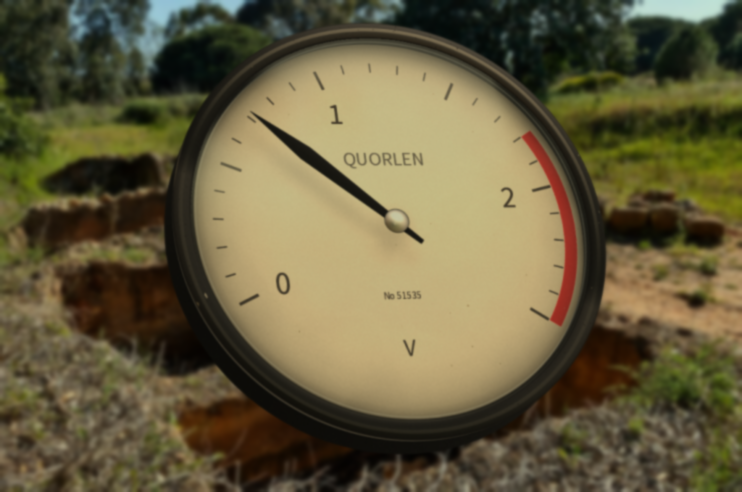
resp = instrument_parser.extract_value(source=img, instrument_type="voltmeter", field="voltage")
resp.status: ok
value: 0.7 V
